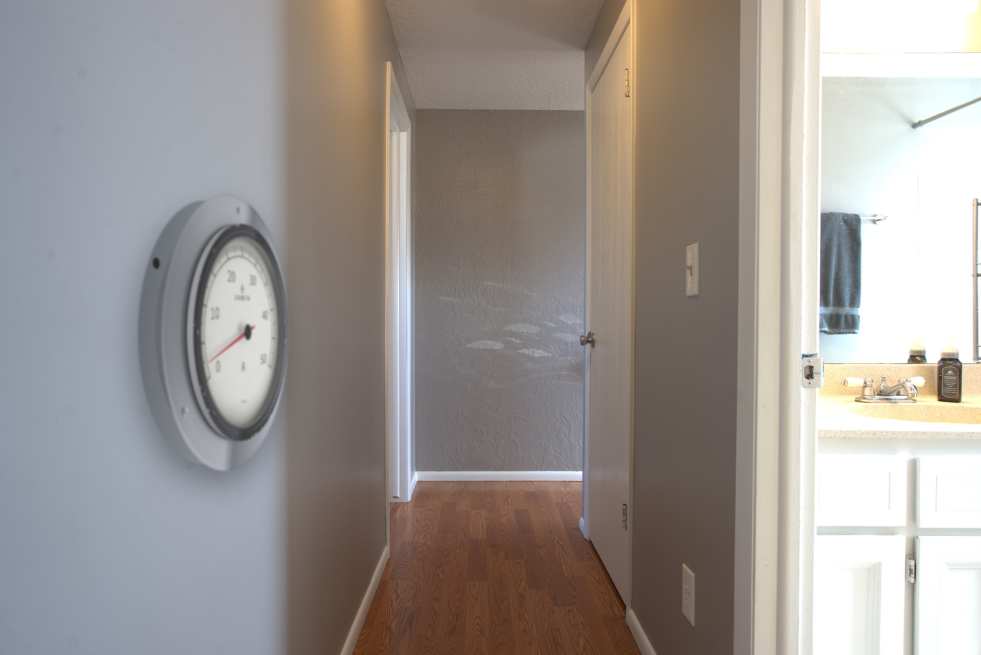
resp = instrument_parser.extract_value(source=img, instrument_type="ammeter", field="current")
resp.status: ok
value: 2.5 A
